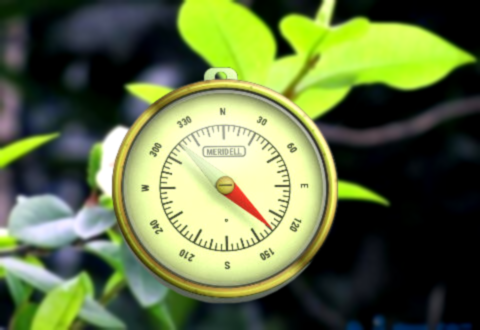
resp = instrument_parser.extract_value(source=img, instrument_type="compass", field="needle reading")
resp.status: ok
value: 135 °
